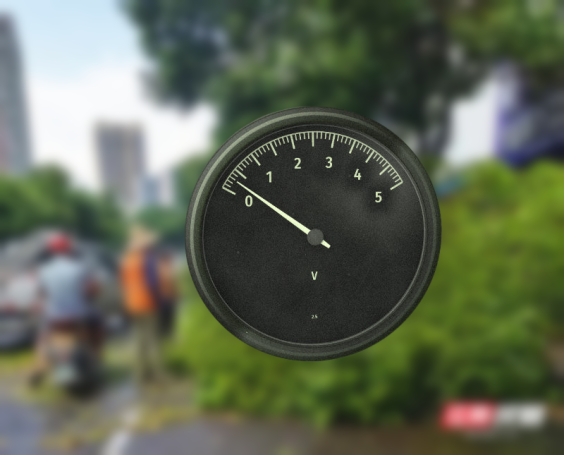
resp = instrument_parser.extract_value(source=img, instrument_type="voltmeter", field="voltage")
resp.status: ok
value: 0.3 V
